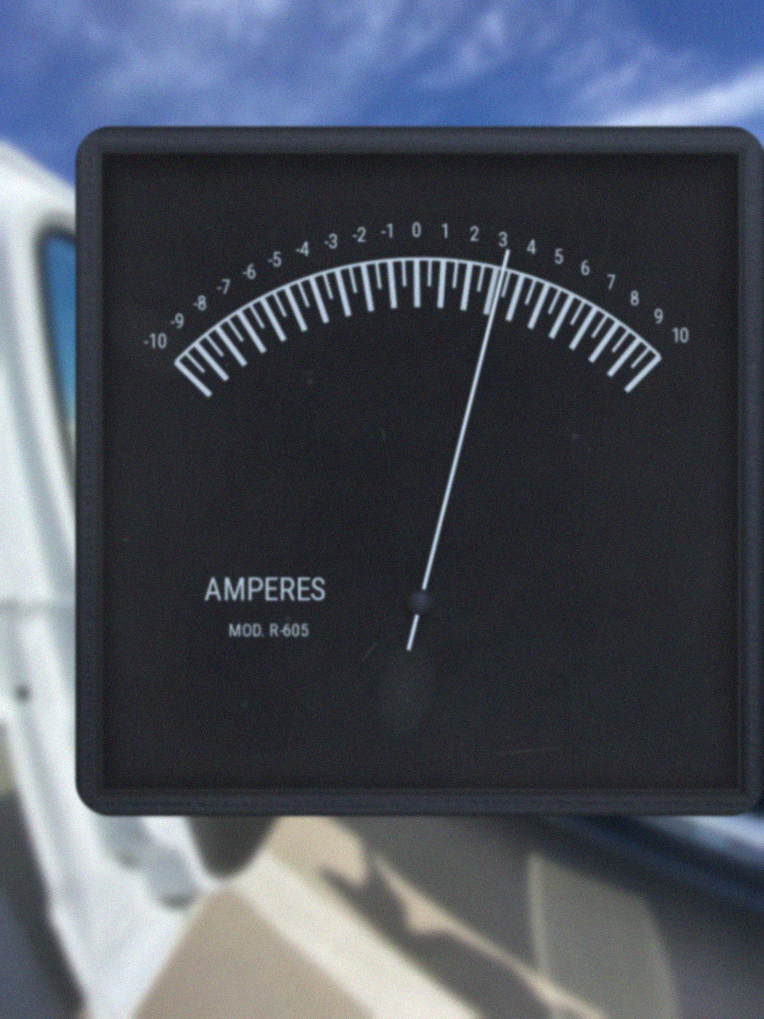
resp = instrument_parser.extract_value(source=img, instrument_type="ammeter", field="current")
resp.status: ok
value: 3.25 A
